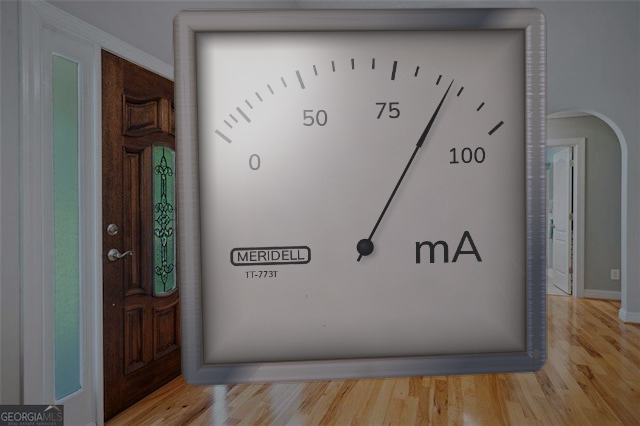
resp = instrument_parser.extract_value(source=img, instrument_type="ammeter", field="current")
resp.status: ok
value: 87.5 mA
